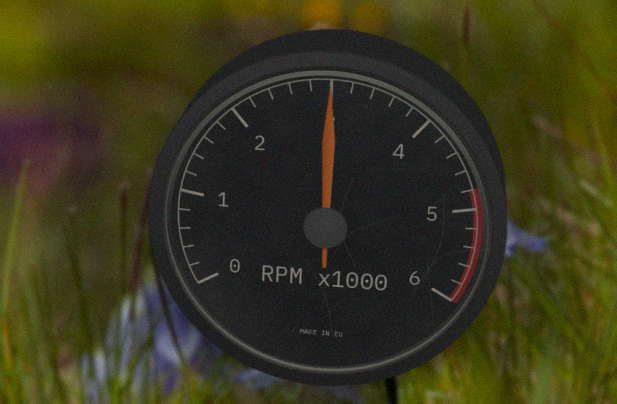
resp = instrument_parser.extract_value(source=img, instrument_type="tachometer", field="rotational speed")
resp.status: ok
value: 3000 rpm
